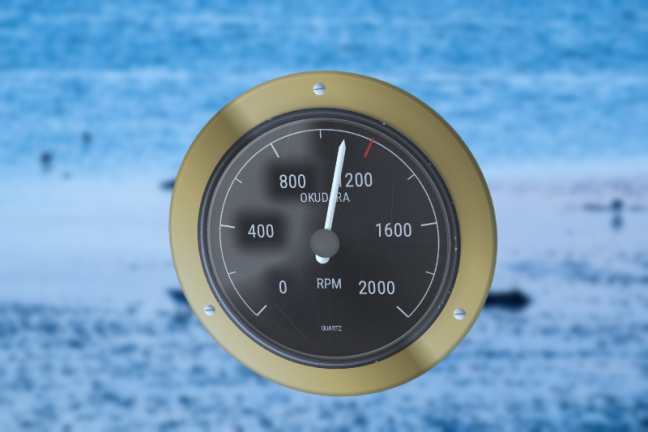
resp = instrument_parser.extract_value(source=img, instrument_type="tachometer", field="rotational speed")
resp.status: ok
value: 1100 rpm
